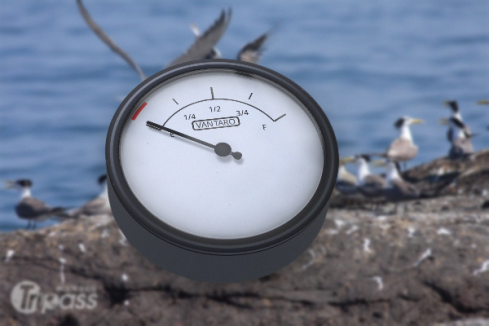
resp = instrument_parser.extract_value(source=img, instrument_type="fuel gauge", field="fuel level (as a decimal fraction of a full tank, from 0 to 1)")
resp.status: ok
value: 0
